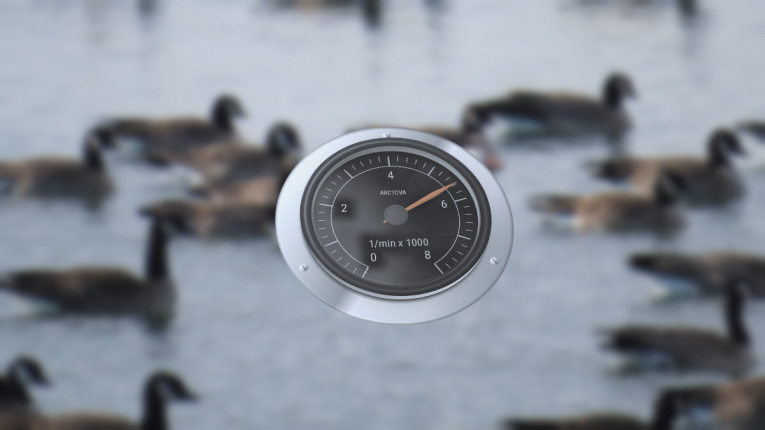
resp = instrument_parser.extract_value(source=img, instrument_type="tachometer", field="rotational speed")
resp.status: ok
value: 5600 rpm
